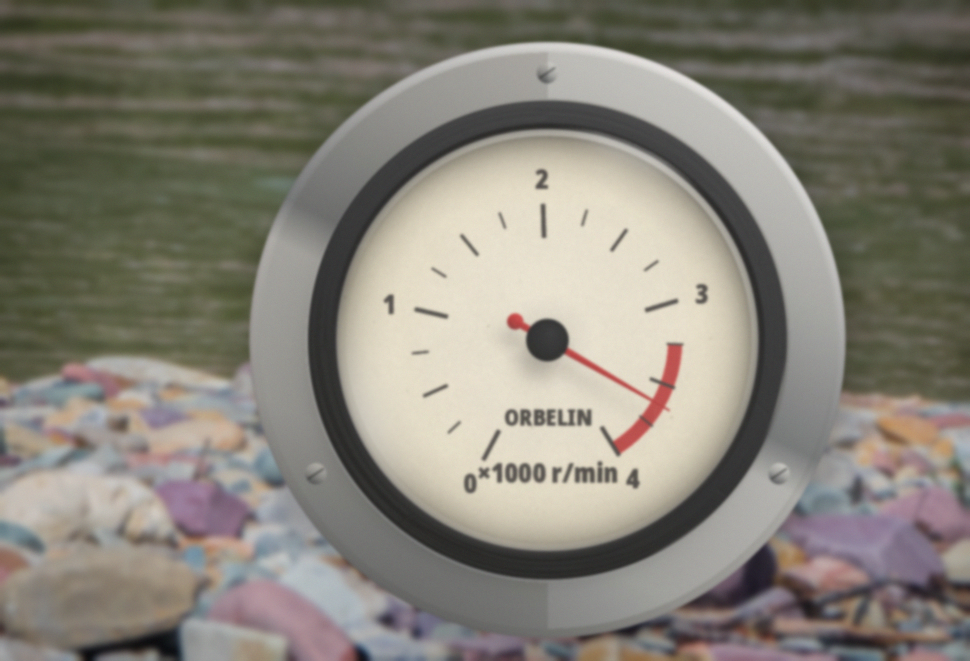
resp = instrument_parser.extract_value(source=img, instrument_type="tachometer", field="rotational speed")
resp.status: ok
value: 3625 rpm
